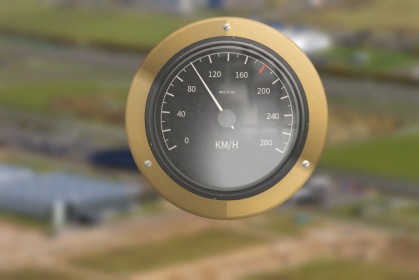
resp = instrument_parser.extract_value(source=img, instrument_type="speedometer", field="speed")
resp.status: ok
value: 100 km/h
